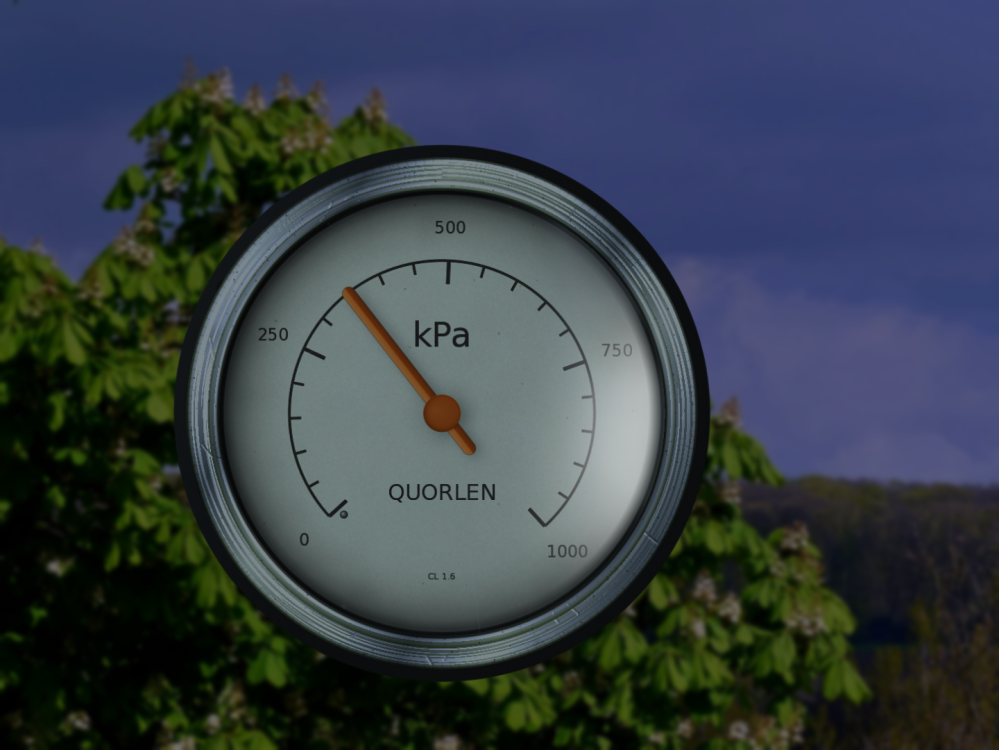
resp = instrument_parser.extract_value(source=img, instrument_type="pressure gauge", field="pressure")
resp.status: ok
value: 350 kPa
